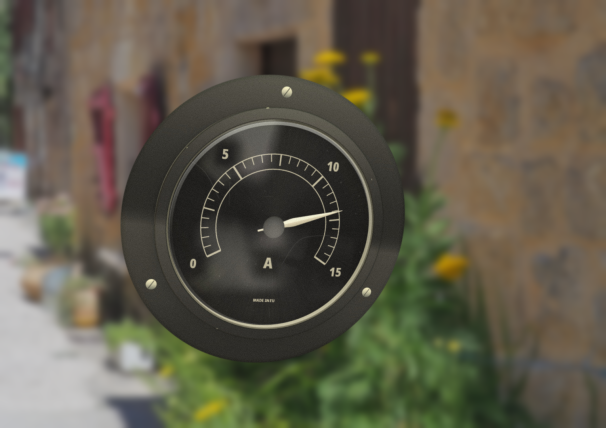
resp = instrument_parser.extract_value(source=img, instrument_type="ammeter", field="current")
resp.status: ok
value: 12 A
